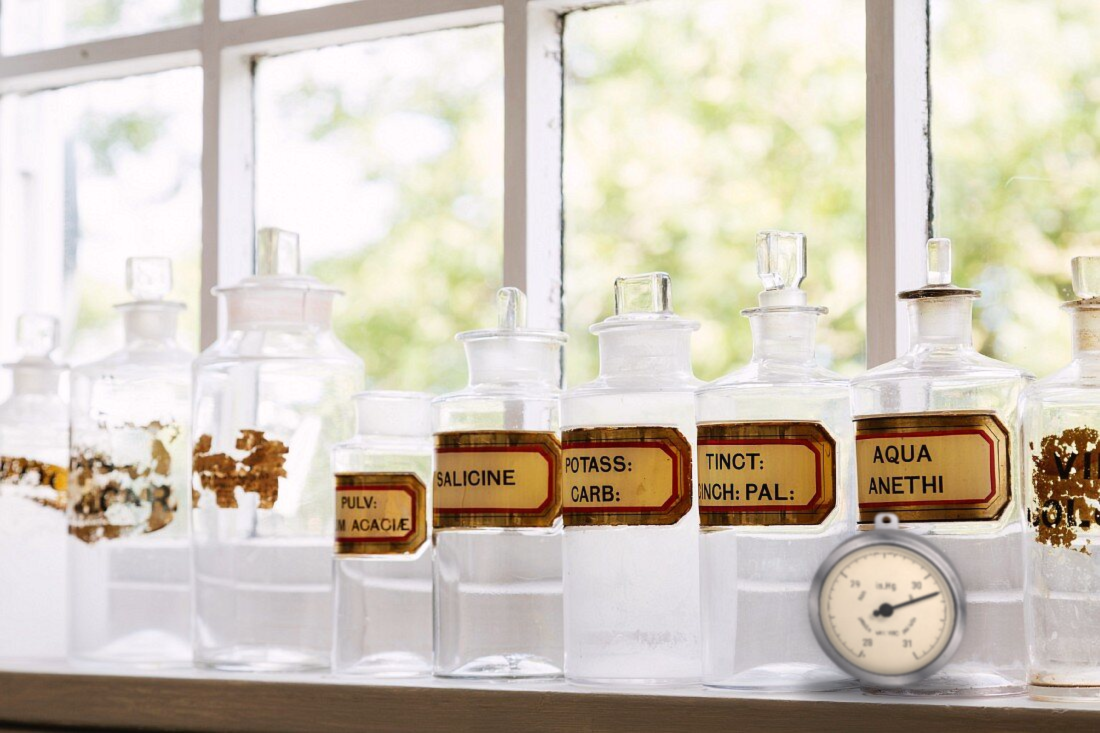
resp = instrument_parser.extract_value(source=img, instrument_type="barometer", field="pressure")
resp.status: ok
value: 30.2 inHg
